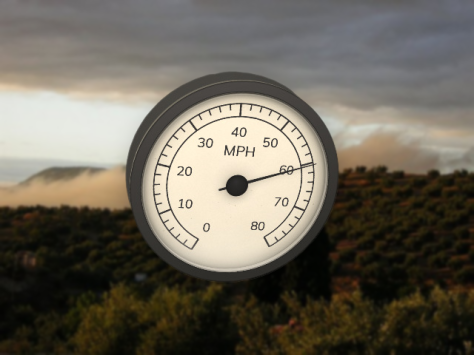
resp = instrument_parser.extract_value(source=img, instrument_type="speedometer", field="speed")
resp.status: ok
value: 60 mph
